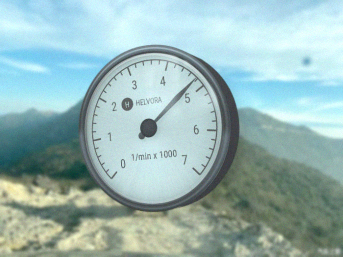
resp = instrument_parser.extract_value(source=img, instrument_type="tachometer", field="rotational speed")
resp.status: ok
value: 4800 rpm
